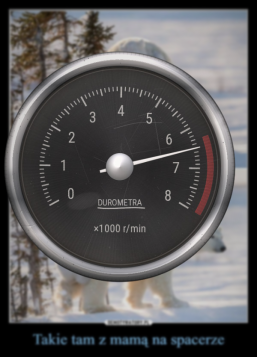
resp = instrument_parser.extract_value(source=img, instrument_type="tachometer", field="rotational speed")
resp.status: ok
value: 6500 rpm
